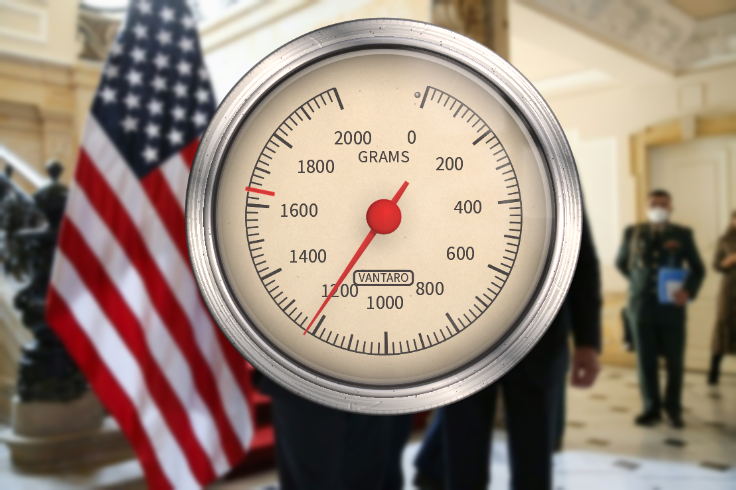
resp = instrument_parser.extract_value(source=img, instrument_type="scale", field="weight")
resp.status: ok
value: 1220 g
